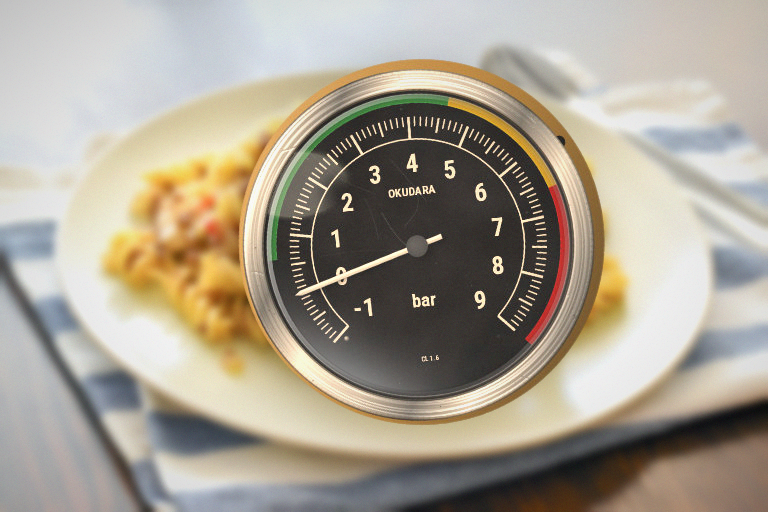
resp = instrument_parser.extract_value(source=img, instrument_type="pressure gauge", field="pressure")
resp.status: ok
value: 0 bar
